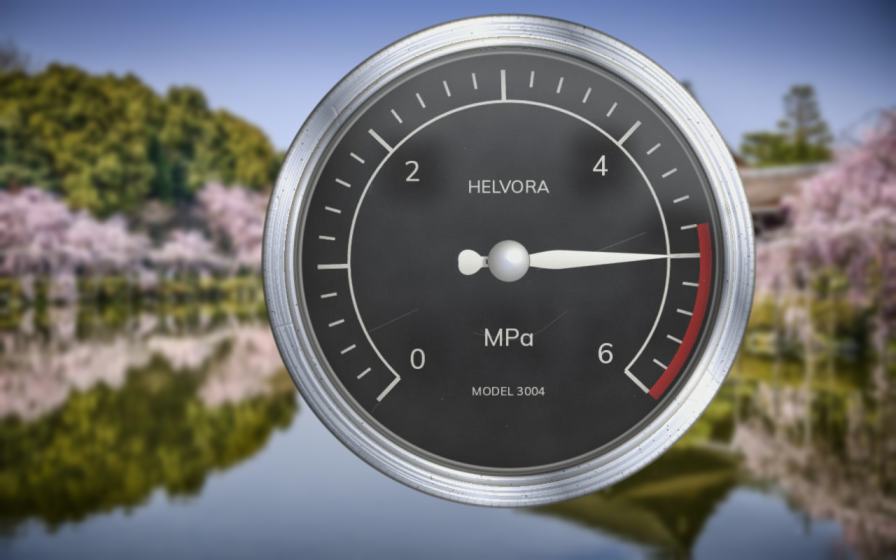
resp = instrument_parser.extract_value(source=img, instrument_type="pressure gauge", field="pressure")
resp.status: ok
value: 5 MPa
